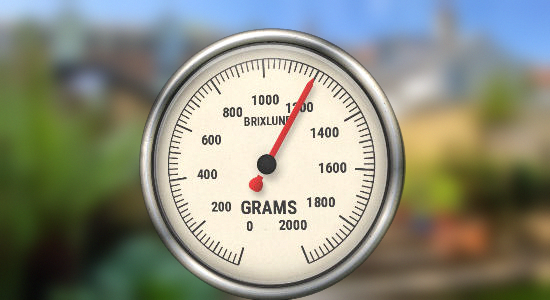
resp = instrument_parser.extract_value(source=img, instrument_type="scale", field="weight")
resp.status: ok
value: 1200 g
